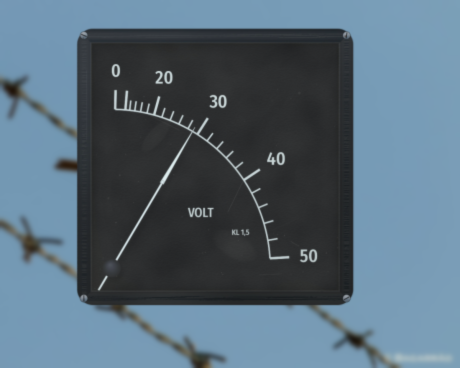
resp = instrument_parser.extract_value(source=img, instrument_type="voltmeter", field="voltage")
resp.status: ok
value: 29 V
